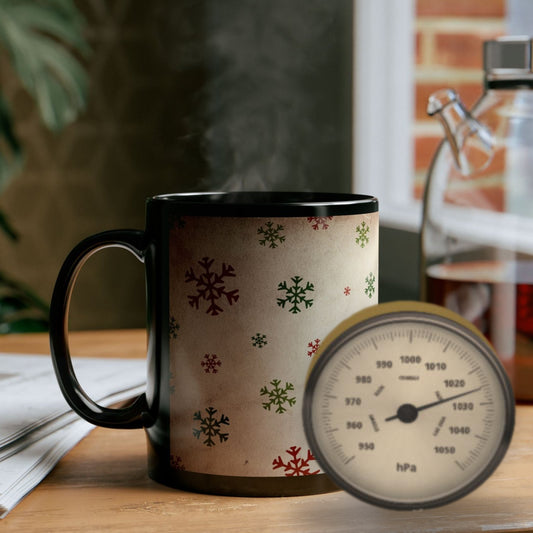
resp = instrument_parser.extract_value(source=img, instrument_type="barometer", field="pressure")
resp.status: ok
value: 1025 hPa
